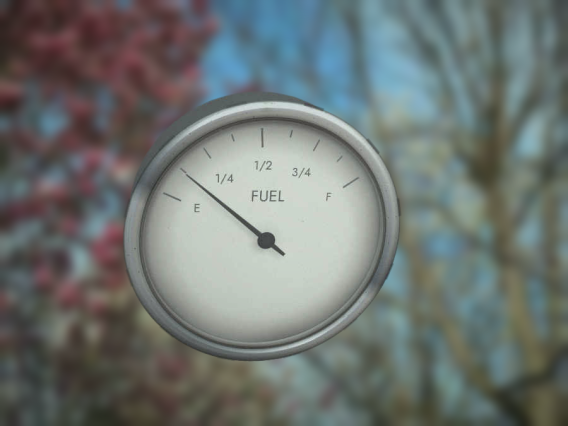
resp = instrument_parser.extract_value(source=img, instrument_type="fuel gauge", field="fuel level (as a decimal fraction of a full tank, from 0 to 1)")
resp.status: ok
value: 0.125
